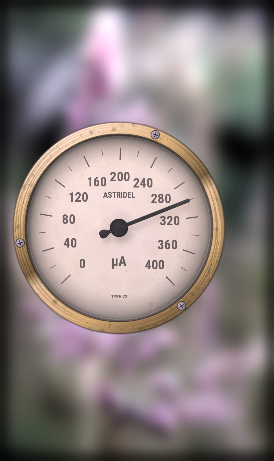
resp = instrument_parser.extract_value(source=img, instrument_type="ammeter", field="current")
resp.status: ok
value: 300 µA
